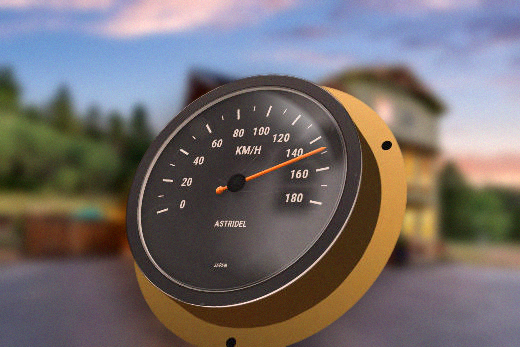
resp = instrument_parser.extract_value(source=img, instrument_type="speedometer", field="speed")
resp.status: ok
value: 150 km/h
